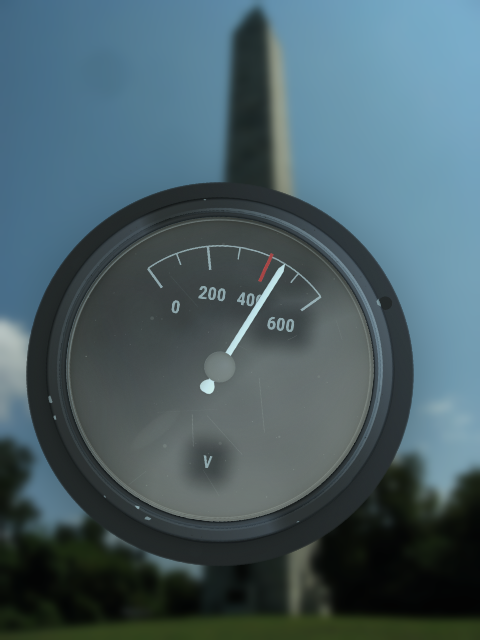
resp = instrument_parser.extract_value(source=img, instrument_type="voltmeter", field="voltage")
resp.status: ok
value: 450 V
